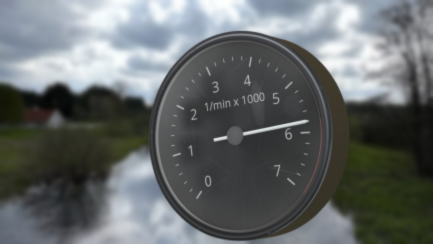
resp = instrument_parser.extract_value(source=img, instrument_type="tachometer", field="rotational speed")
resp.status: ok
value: 5800 rpm
